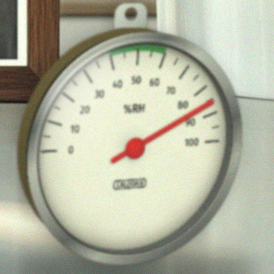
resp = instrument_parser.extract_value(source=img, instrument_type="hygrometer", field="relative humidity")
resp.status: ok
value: 85 %
